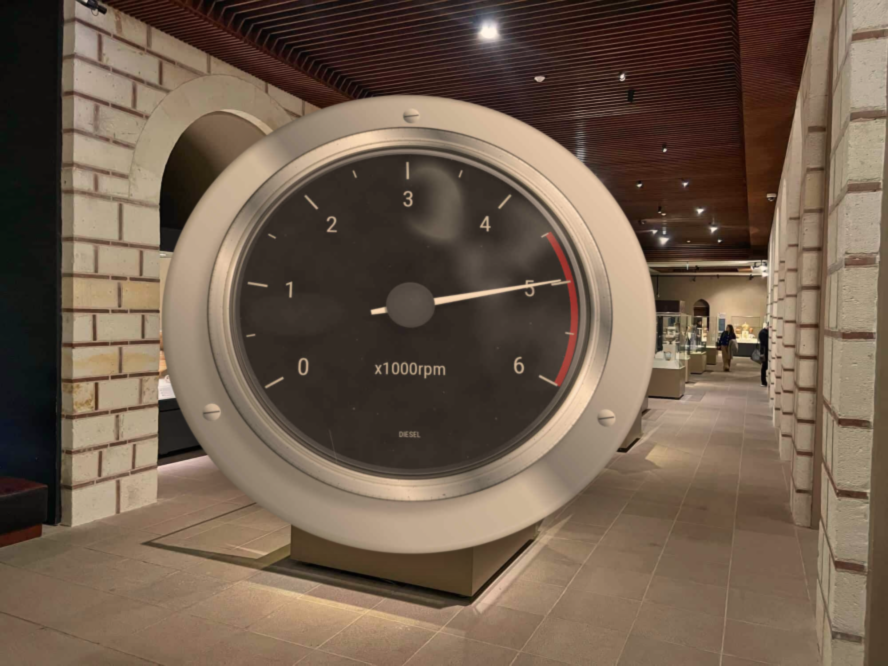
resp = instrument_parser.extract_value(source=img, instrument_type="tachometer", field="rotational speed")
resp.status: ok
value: 5000 rpm
